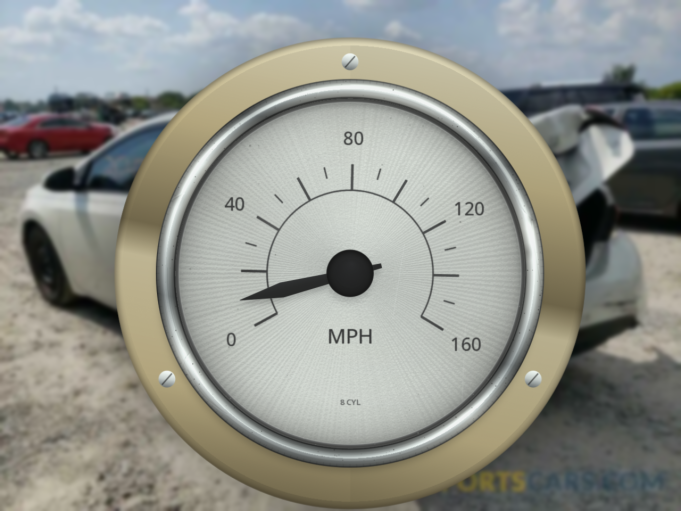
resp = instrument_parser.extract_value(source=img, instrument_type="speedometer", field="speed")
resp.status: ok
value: 10 mph
